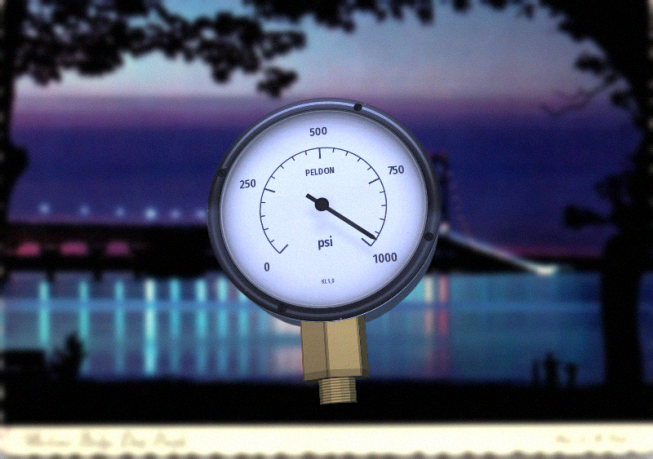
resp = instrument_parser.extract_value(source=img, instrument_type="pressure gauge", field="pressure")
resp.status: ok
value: 975 psi
